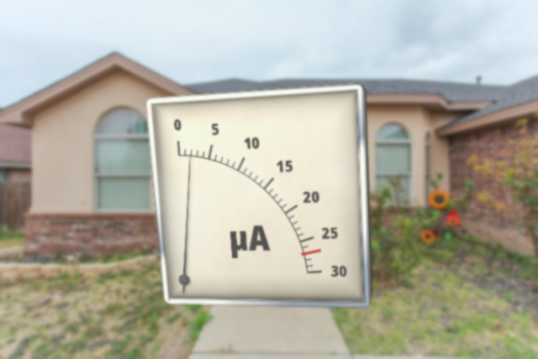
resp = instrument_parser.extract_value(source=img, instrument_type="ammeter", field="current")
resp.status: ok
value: 2 µA
